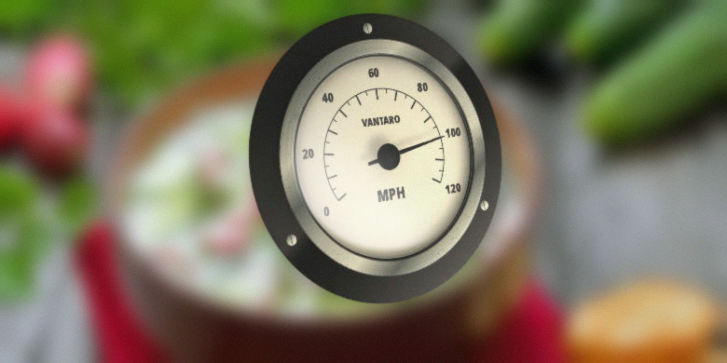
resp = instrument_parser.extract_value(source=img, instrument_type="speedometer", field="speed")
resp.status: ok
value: 100 mph
